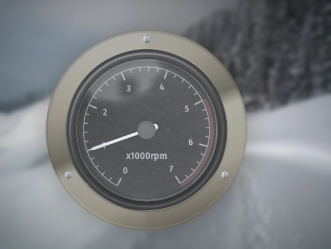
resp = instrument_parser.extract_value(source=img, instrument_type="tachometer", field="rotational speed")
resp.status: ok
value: 1000 rpm
